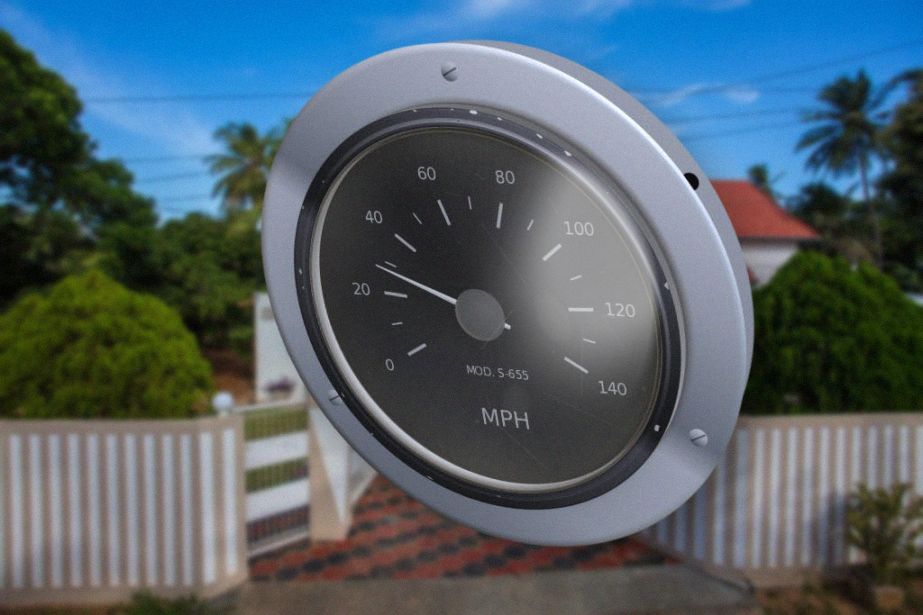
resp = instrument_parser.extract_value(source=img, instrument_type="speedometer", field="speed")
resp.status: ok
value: 30 mph
